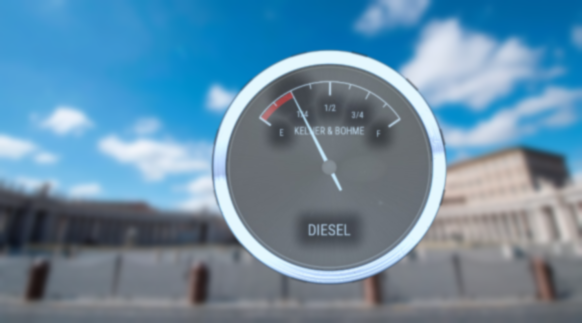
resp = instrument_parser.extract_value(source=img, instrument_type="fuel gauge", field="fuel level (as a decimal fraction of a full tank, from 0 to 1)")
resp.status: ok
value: 0.25
